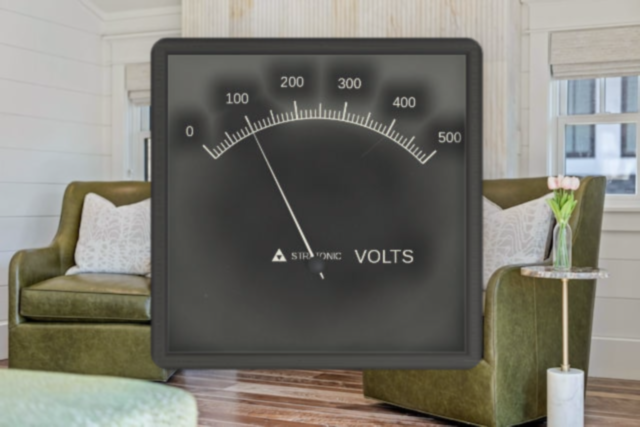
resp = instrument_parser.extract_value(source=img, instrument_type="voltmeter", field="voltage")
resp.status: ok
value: 100 V
